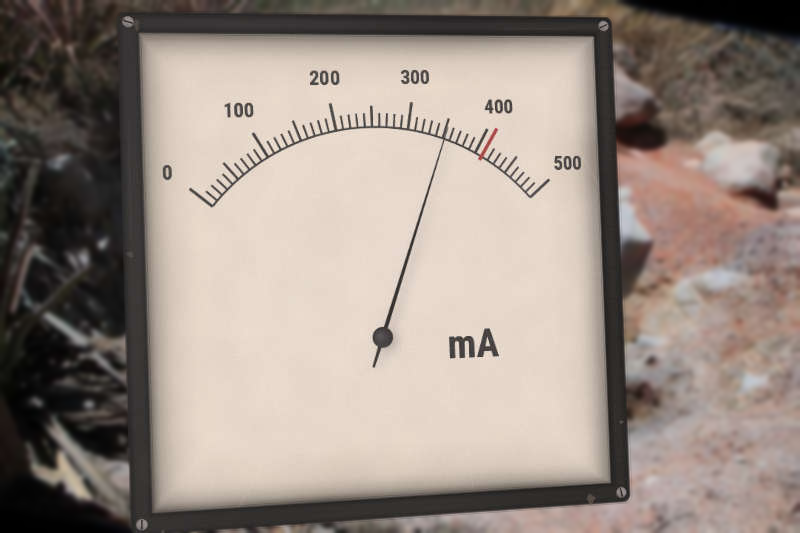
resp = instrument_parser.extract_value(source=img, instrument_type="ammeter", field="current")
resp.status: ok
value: 350 mA
